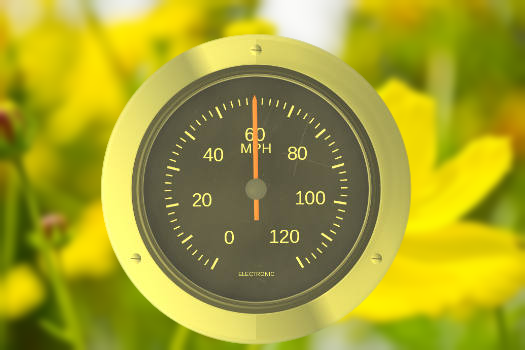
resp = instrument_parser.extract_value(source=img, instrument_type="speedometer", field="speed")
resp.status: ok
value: 60 mph
